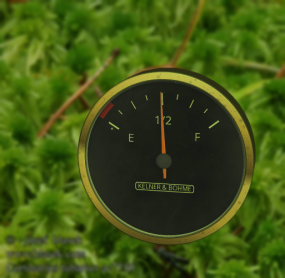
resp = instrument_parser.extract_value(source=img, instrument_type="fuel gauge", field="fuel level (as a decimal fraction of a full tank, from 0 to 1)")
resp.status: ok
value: 0.5
